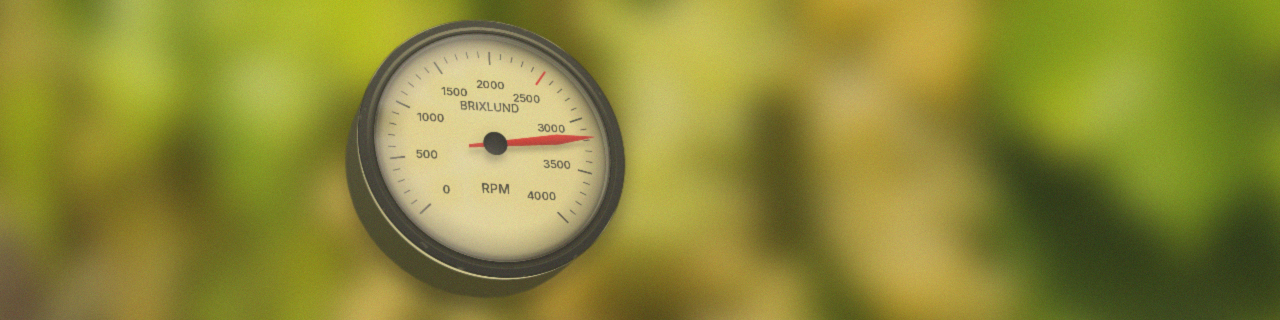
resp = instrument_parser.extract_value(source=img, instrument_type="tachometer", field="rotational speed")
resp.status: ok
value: 3200 rpm
